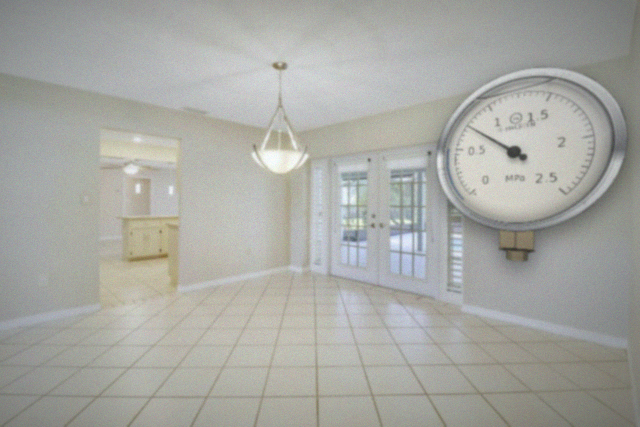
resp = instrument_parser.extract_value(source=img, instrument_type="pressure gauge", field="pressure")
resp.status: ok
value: 0.75 MPa
